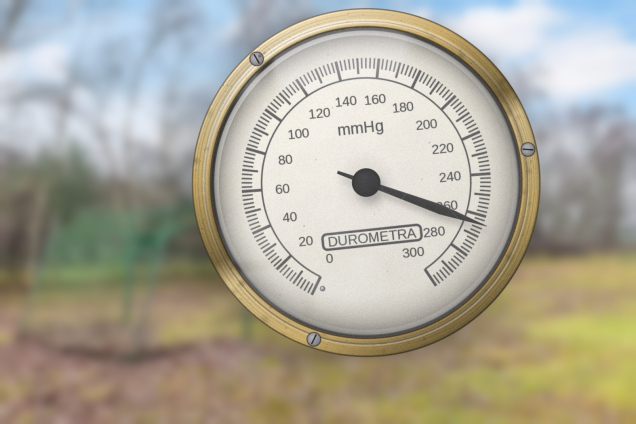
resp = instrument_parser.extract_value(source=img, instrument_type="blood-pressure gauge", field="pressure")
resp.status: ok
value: 264 mmHg
